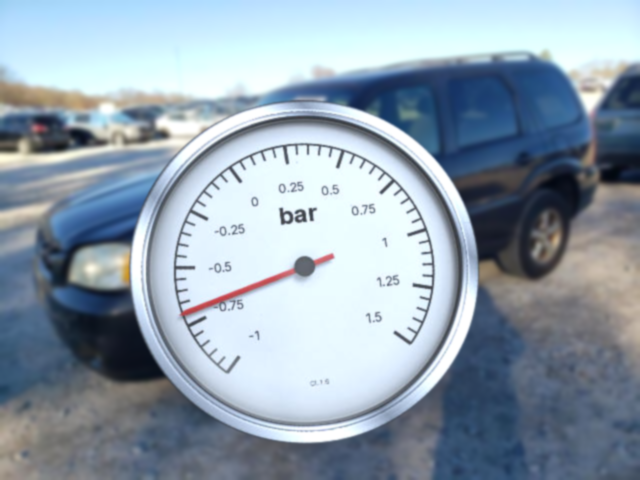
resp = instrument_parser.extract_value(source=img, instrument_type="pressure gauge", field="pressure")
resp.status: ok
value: -0.7 bar
